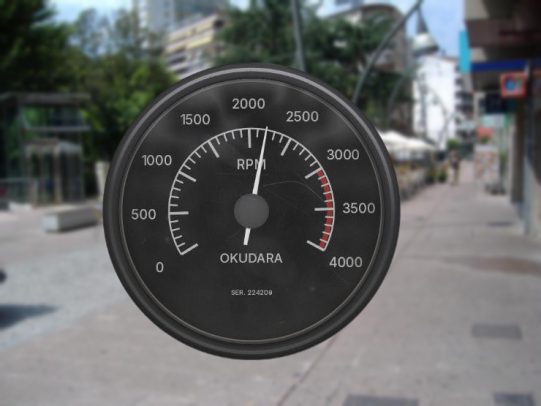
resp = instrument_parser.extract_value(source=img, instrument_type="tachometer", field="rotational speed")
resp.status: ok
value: 2200 rpm
